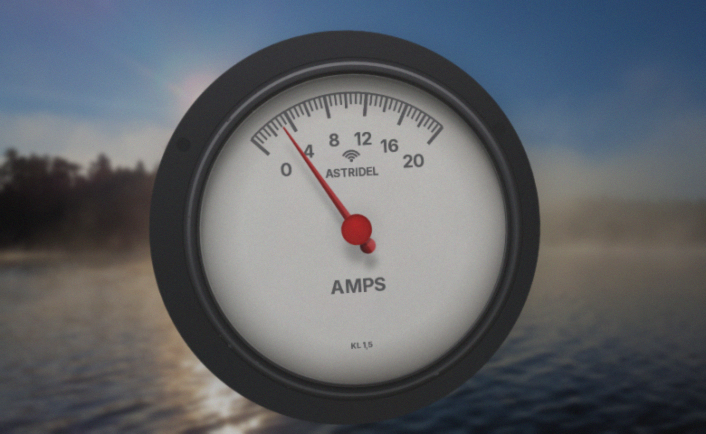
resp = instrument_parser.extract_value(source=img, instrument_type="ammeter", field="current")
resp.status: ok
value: 3 A
